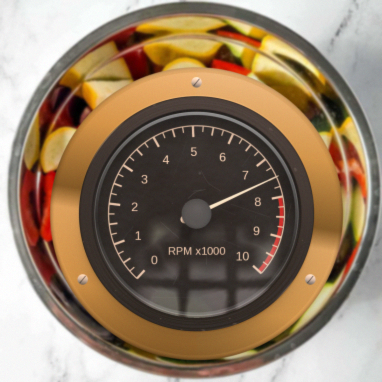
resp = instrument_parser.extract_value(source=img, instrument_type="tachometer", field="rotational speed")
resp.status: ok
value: 7500 rpm
